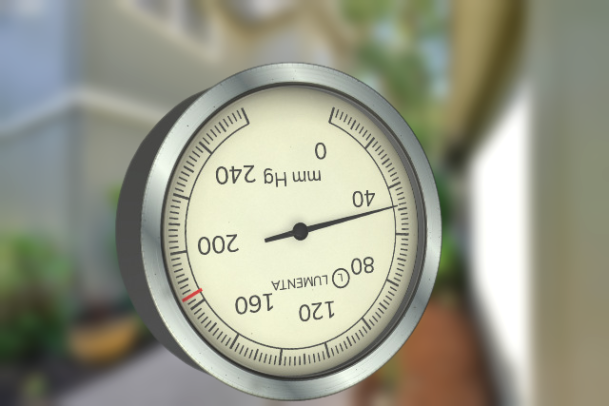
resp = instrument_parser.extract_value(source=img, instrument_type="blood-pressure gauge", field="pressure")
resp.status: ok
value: 48 mmHg
